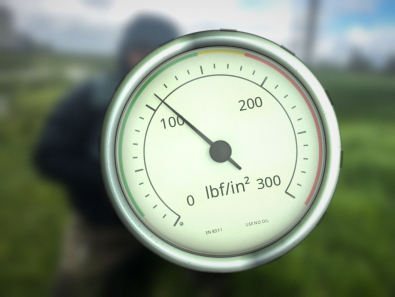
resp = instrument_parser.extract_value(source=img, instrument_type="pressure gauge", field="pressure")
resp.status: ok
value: 110 psi
